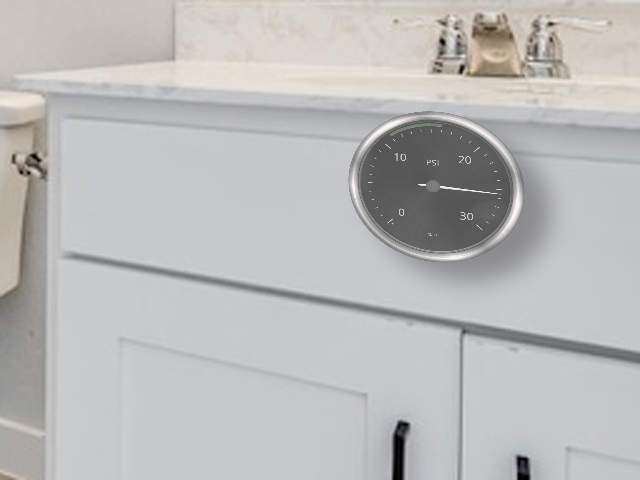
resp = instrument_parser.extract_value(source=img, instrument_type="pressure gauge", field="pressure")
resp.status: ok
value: 25.5 psi
